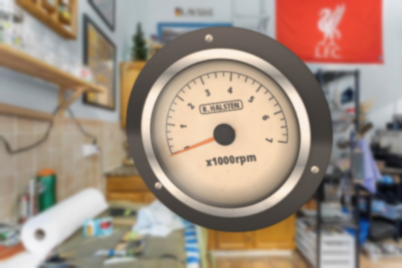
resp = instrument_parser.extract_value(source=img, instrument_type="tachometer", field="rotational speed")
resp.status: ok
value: 0 rpm
